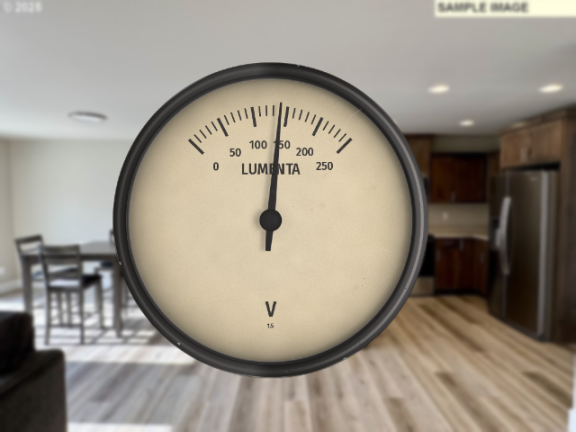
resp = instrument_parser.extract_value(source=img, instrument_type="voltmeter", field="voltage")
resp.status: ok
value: 140 V
